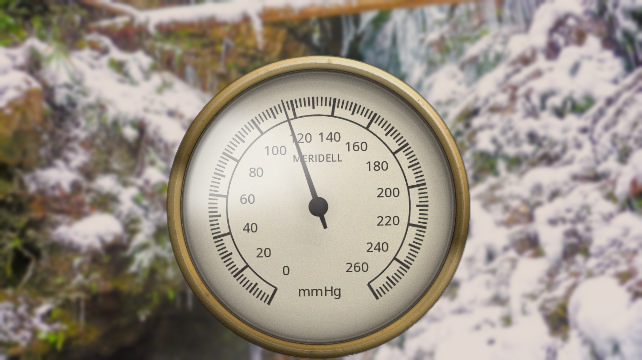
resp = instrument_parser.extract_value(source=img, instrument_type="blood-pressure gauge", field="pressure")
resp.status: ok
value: 116 mmHg
